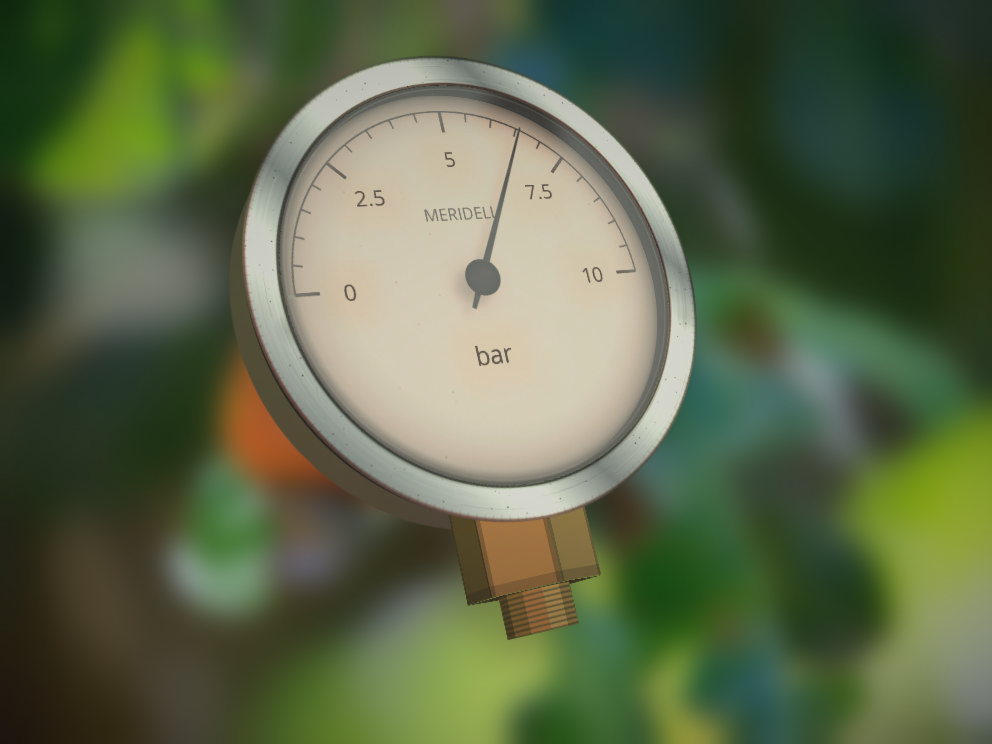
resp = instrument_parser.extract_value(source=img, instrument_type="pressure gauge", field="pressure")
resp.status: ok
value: 6.5 bar
